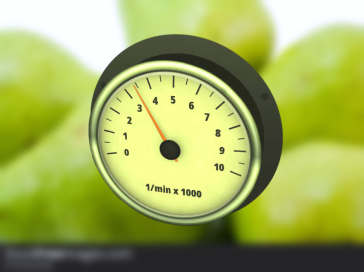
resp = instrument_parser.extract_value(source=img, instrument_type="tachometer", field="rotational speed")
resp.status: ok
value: 3500 rpm
